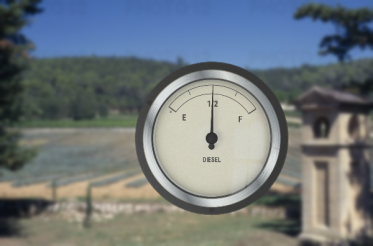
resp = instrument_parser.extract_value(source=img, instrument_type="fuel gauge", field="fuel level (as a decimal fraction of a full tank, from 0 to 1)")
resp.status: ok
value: 0.5
